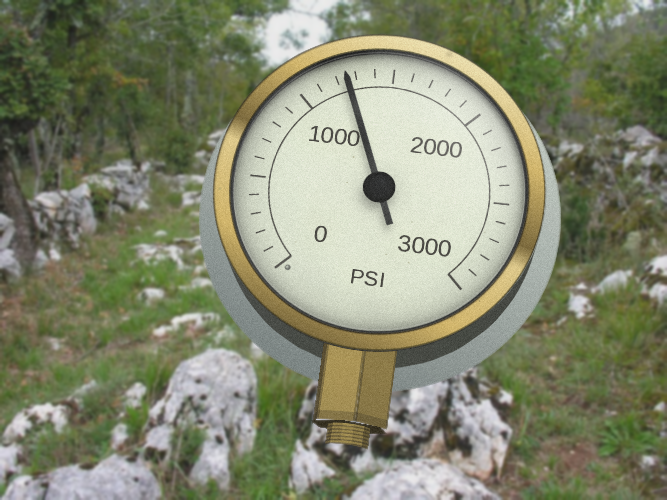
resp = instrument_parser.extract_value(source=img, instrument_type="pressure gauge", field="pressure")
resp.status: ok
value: 1250 psi
